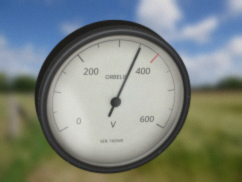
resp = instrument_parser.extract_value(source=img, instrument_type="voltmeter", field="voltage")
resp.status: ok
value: 350 V
